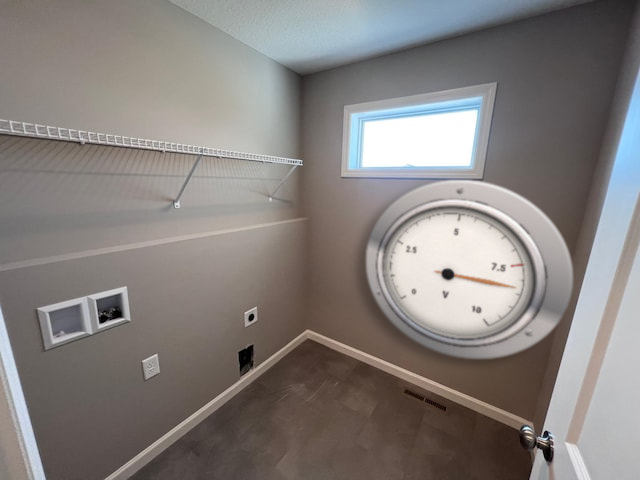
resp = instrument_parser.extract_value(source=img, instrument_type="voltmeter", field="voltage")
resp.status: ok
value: 8.25 V
